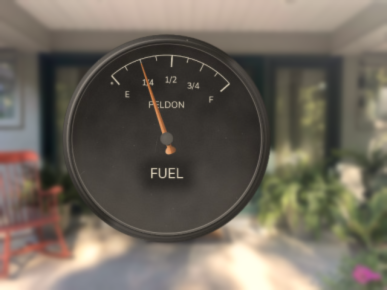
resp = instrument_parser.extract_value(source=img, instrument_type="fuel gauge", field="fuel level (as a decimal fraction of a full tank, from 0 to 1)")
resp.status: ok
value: 0.25
